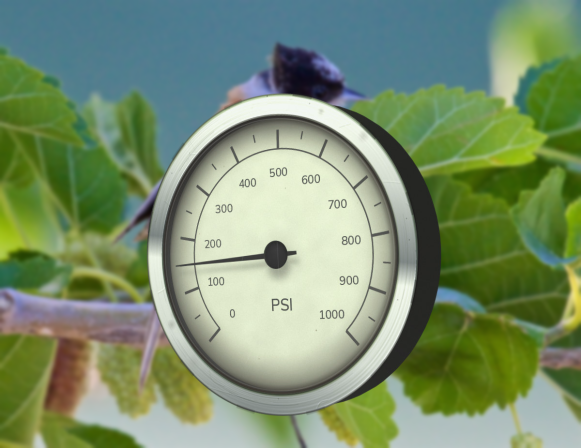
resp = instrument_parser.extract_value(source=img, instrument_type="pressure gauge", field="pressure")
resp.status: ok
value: 150 psi
